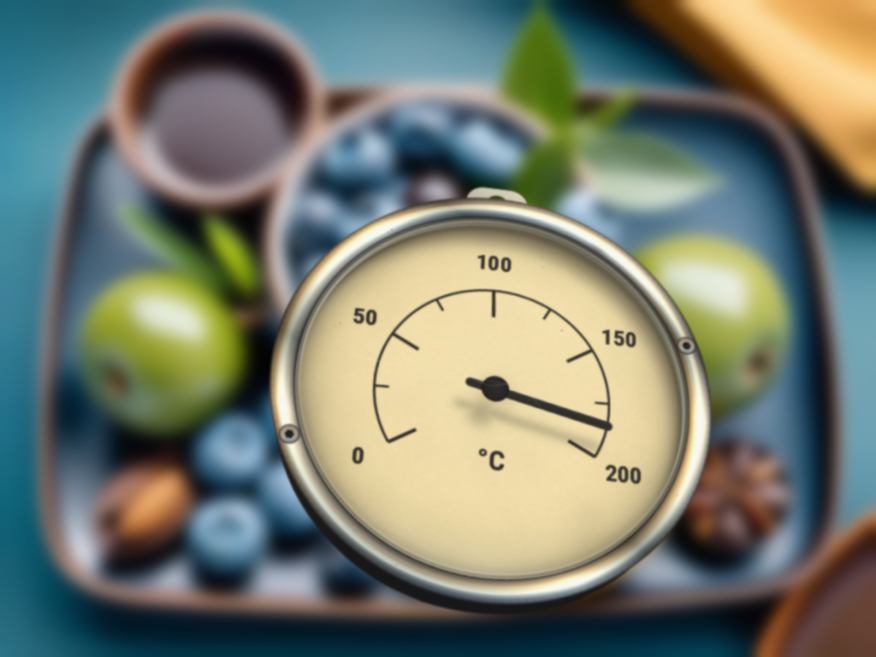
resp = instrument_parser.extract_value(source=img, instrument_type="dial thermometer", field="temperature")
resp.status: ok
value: 187.5 °C
